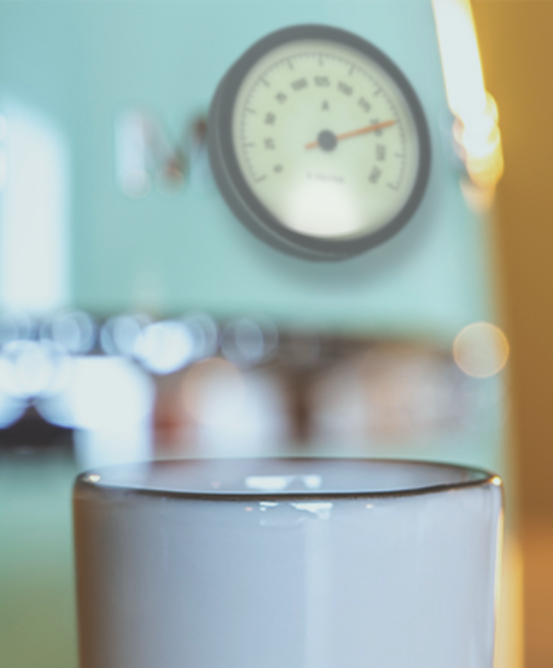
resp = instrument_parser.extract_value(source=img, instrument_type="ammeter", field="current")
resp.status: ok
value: 200 A
